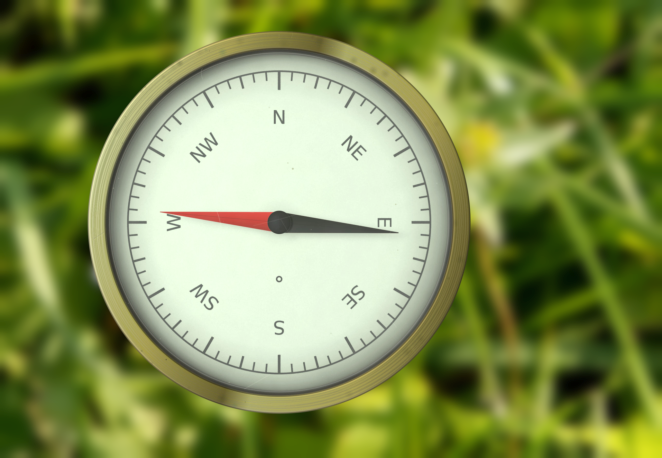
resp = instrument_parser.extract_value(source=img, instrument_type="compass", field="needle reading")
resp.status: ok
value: 275 °
